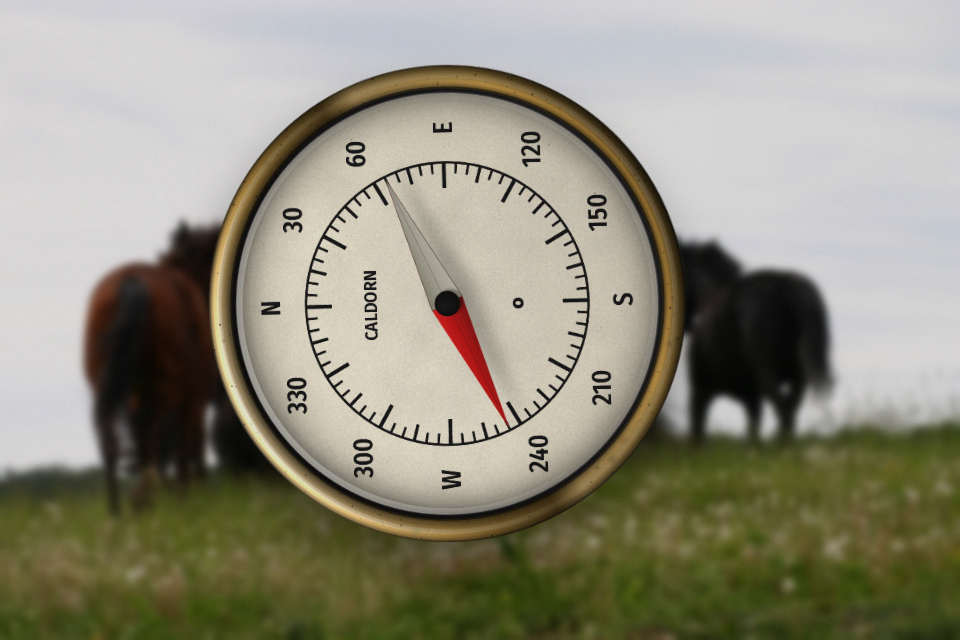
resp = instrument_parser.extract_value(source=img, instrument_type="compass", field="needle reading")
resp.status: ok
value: 245 °
